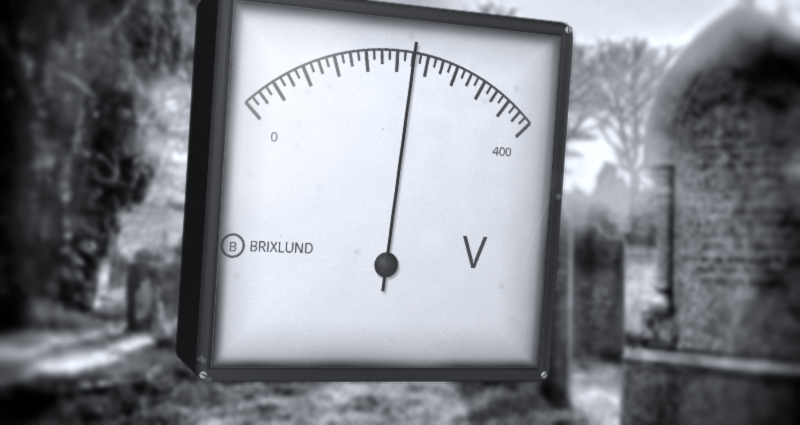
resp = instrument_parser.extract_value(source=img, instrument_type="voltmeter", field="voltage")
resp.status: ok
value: 220 V
